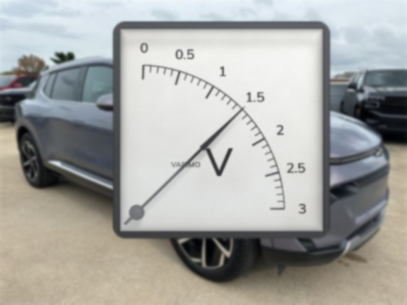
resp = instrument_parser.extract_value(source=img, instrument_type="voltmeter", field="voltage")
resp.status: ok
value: 1.5 V
